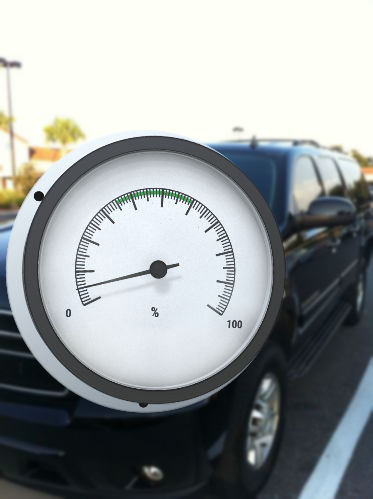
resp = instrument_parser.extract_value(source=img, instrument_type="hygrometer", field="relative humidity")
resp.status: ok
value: 5 %
